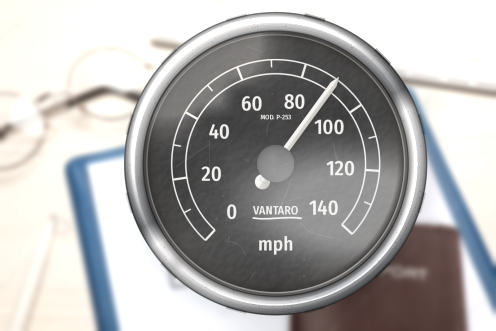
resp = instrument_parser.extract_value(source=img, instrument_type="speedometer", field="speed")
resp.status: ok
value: 90 mph
